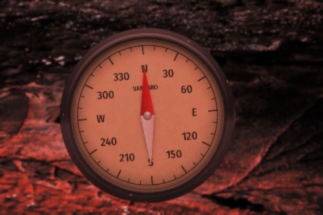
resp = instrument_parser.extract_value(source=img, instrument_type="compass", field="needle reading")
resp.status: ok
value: 0 °
